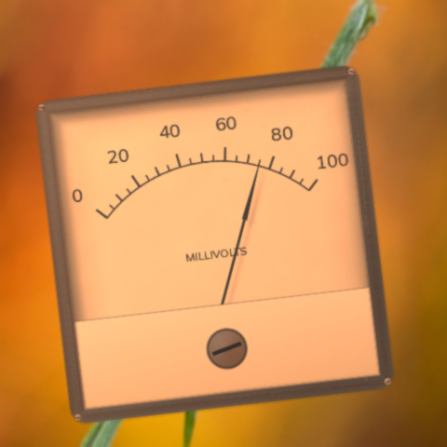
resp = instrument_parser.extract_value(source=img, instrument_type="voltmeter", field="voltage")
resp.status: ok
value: 75 mV
